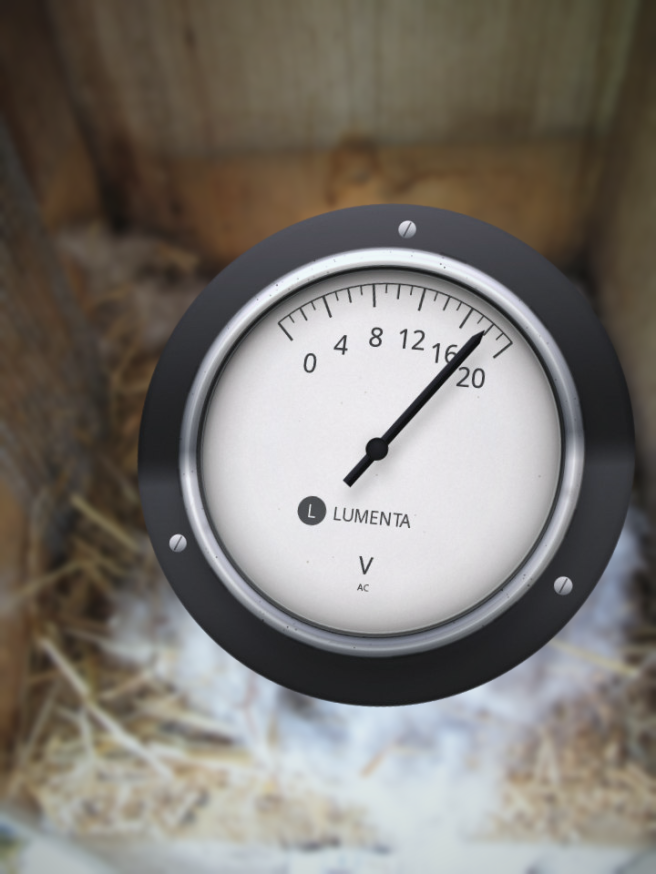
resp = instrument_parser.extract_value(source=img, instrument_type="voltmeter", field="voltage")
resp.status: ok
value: 18 V
